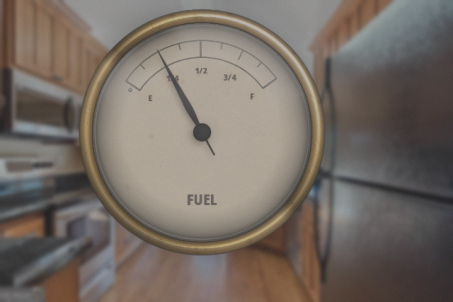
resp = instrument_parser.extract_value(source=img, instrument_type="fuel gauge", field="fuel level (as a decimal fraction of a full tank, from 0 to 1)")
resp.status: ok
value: 0.25
